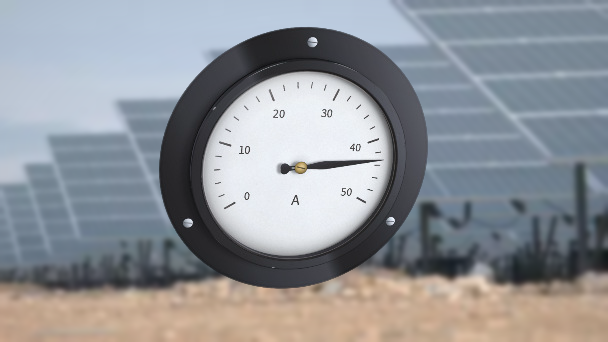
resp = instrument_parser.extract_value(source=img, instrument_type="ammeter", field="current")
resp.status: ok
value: 43 A
